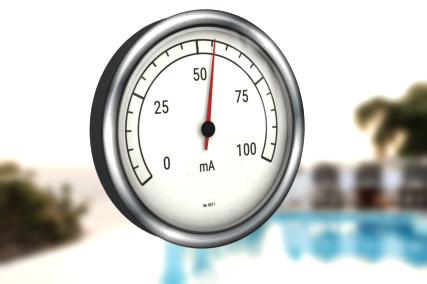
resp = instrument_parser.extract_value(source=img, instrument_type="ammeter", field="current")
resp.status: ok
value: 55 mA
